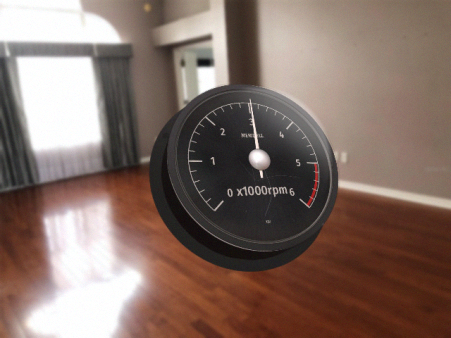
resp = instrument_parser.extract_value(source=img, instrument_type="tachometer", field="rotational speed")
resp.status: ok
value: 3000 rpm
